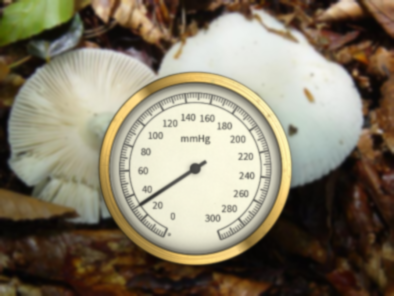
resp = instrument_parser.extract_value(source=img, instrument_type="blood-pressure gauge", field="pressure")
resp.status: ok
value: 30 mmHg
